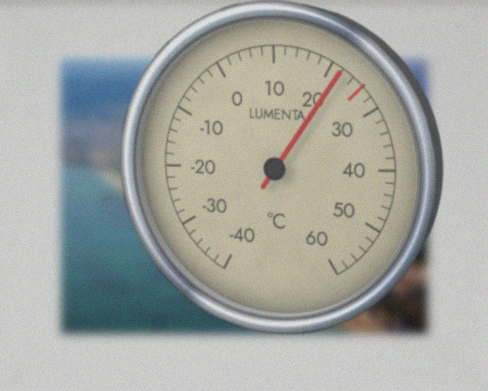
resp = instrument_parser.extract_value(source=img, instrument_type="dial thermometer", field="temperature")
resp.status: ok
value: 22 °C
